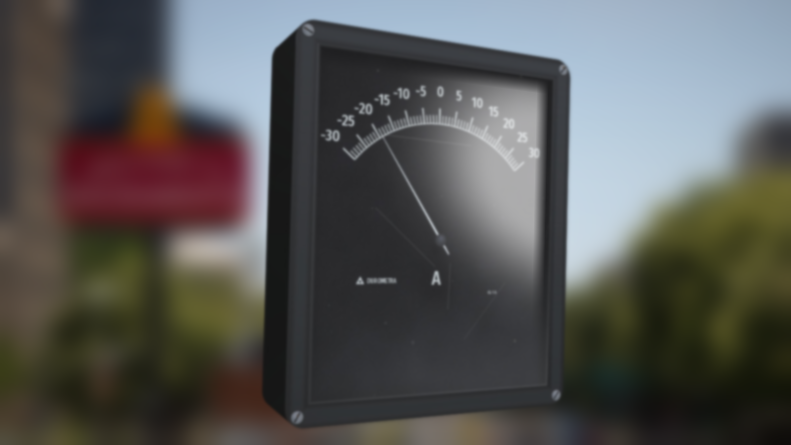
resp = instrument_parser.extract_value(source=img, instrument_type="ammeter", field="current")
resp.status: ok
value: -20 A
